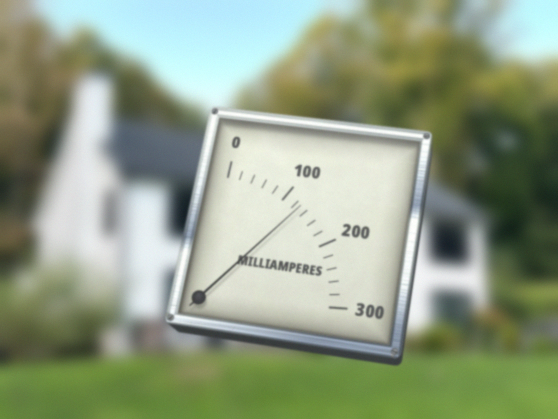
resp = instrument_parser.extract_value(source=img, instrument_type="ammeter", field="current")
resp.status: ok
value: 130 mA
